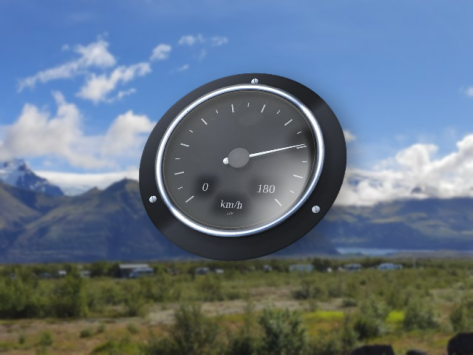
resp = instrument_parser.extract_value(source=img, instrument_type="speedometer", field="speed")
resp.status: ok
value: 140 km/h
